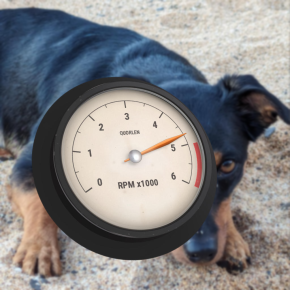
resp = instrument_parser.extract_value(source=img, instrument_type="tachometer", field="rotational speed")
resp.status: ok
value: 4750 rpm
